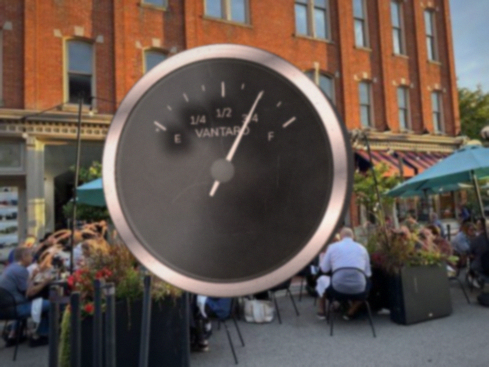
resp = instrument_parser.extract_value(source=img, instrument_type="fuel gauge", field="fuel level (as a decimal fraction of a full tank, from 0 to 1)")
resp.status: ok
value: 0.75
